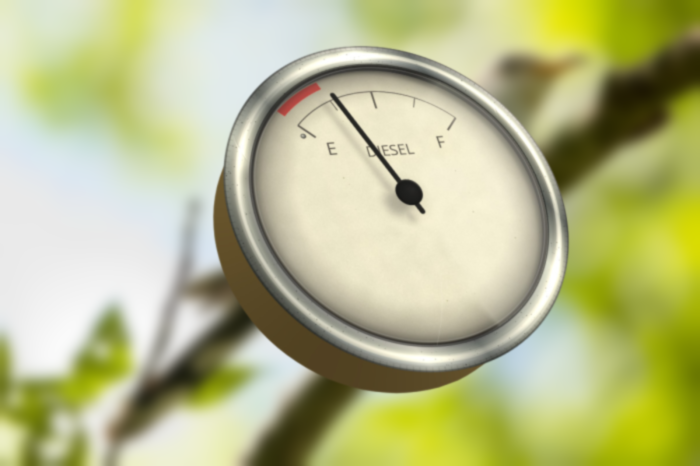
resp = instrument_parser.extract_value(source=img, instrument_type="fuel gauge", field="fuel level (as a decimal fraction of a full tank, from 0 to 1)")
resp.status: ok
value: 0.25
